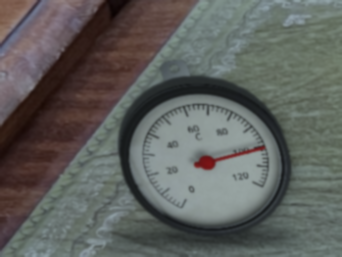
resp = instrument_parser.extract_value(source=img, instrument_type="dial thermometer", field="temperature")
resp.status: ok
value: 100 °C
